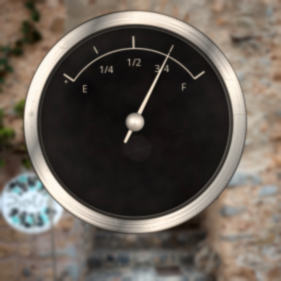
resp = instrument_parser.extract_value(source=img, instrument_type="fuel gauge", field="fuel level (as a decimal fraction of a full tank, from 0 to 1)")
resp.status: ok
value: 0.75
